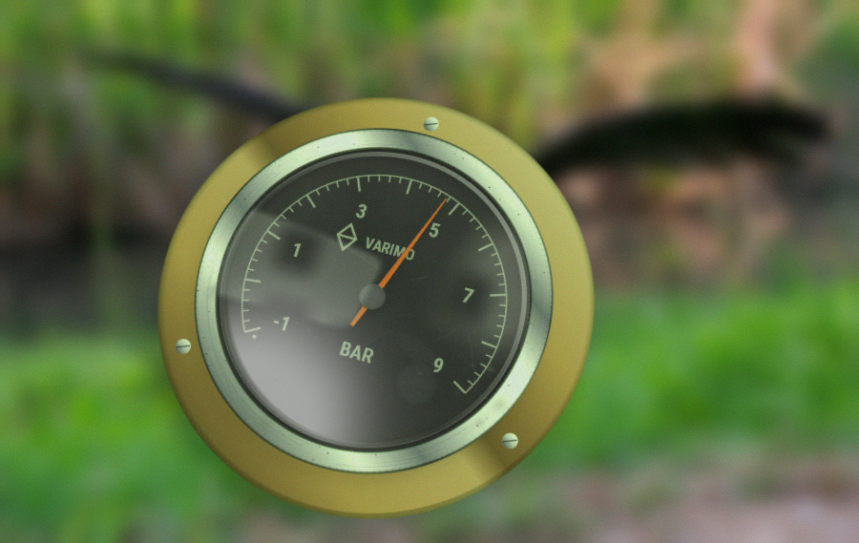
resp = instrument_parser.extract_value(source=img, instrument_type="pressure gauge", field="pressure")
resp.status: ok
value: 4.8 bar
